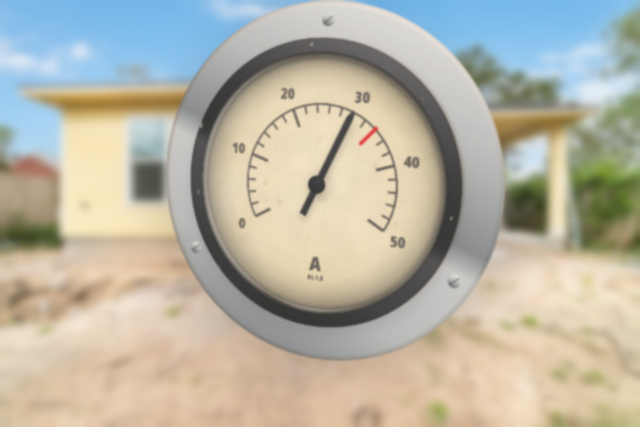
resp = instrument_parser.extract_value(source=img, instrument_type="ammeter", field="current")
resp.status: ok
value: 30 A
